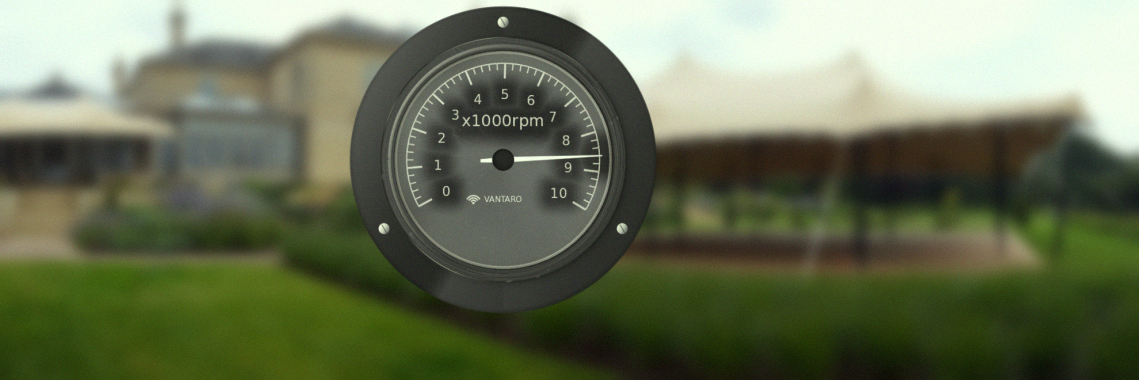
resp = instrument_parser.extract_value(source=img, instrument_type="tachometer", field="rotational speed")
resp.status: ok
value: 8600 rpm
